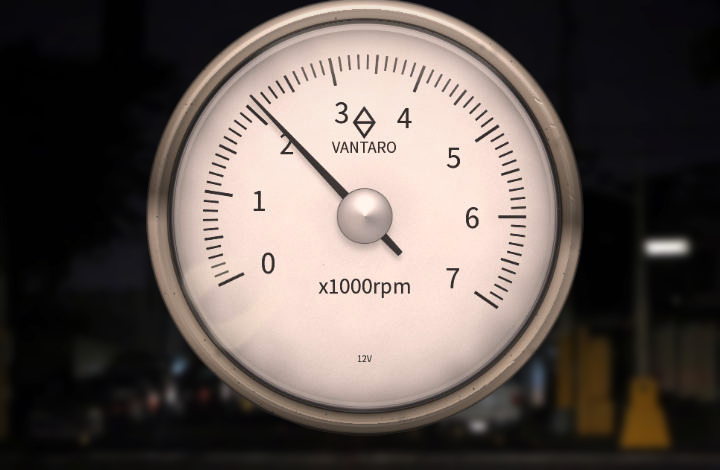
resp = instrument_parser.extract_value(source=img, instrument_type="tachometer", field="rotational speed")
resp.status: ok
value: 2100 rpm
